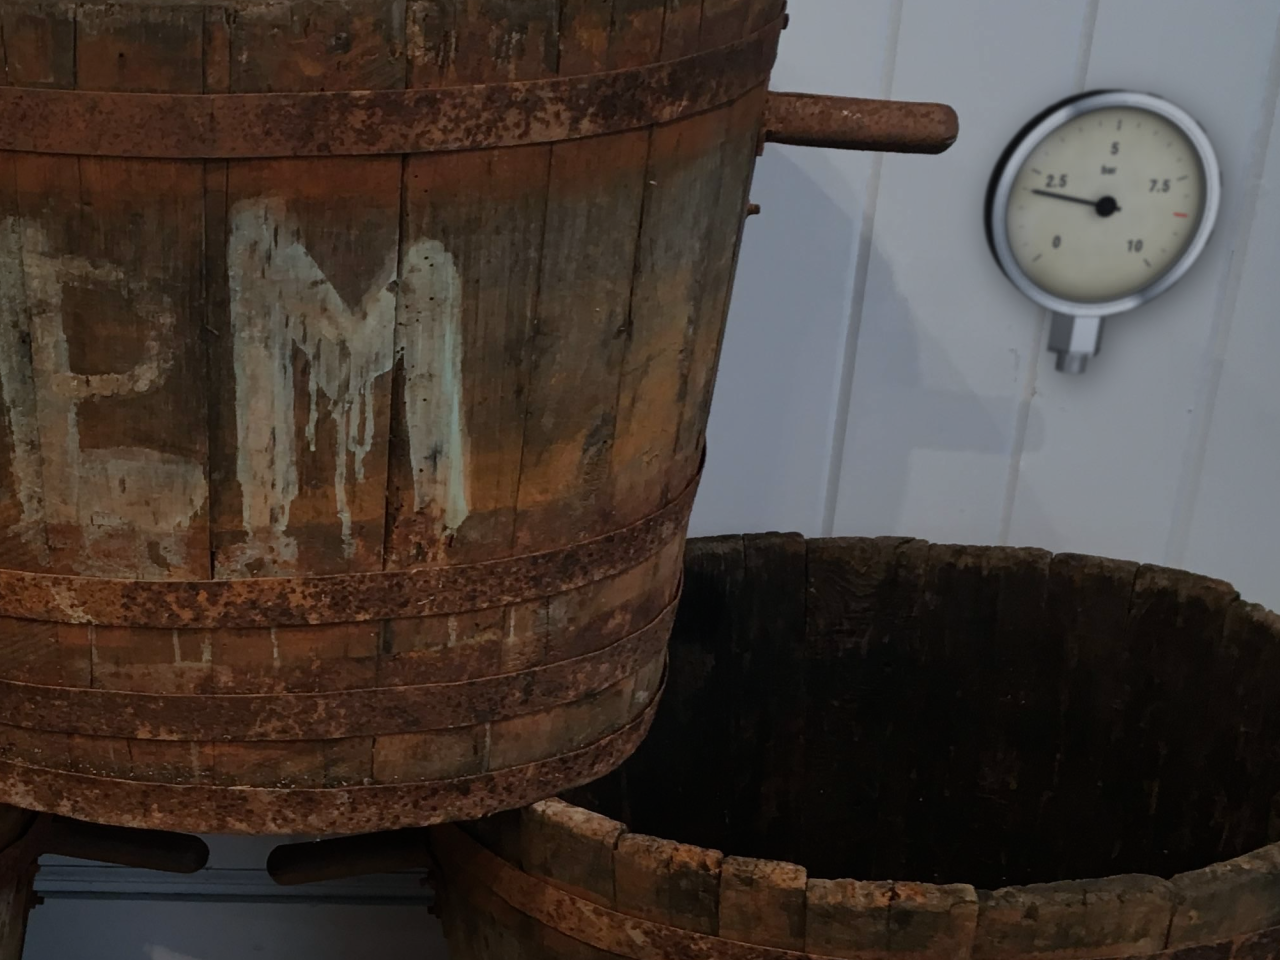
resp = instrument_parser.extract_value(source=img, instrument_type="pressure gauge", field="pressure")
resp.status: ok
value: 2 bar
